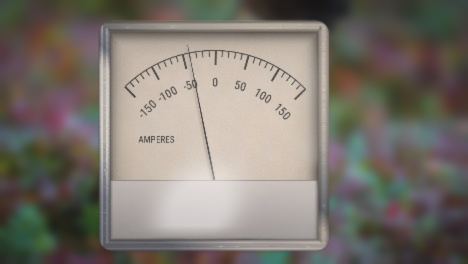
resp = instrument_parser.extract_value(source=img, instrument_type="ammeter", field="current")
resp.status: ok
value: -40 A
